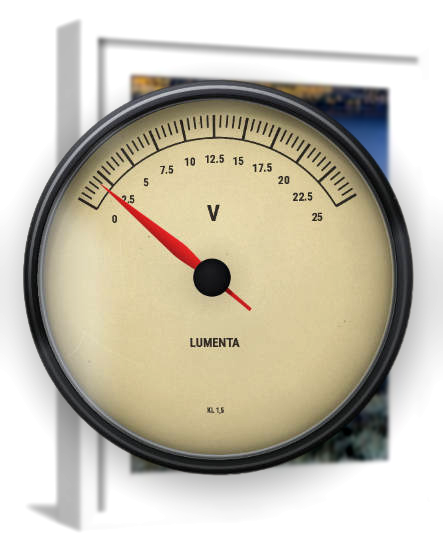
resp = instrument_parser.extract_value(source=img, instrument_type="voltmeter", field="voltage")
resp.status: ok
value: 2 V
